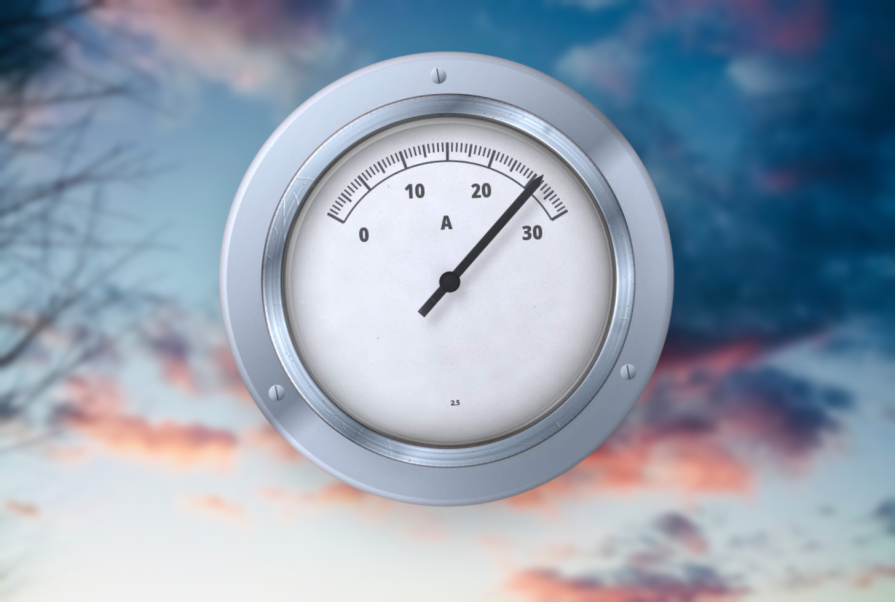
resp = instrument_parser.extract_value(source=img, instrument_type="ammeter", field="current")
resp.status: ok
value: 25.5 A
